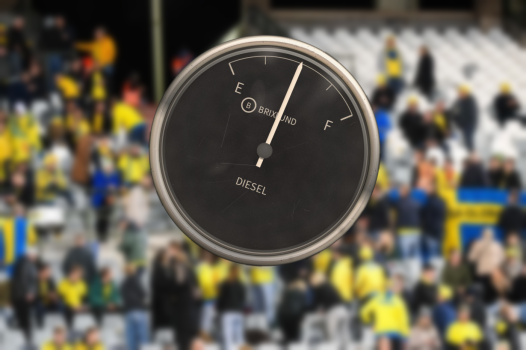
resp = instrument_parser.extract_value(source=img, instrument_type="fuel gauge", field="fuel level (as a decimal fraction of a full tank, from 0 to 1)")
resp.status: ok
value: 0.5
